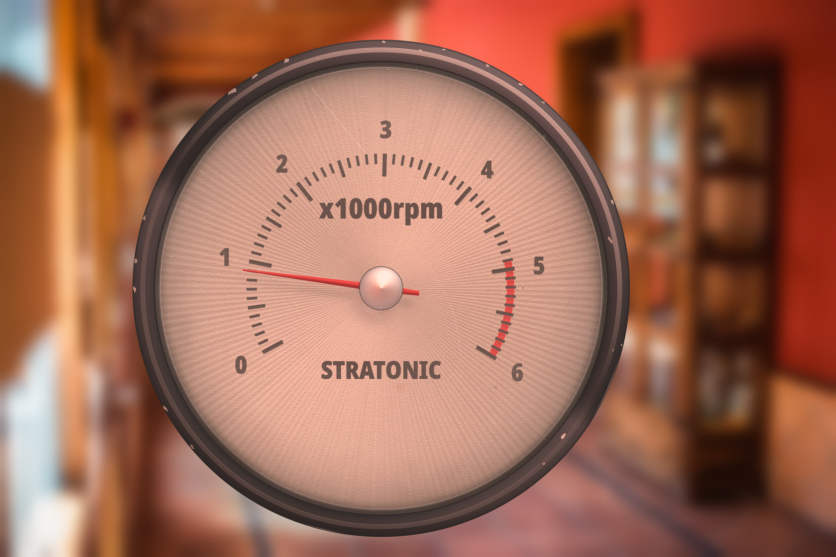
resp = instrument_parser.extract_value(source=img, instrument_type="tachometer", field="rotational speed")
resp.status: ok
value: 900 rpm
